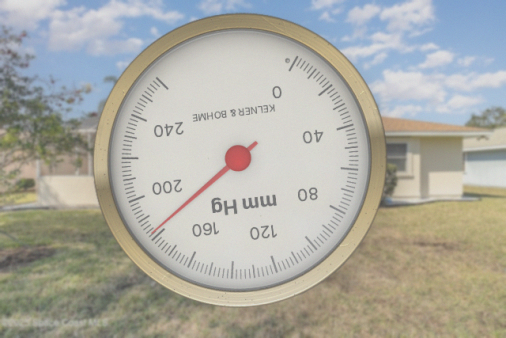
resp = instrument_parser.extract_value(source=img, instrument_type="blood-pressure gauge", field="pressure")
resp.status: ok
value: 182 mmHg
